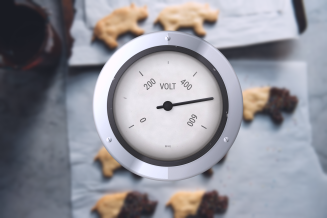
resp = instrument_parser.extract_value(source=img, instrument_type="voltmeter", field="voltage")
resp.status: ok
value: 500 V
